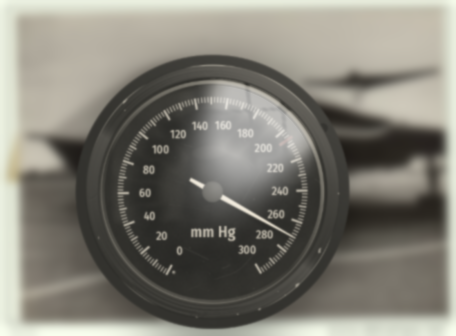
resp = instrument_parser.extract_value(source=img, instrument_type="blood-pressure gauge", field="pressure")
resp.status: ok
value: 270 mmHg
